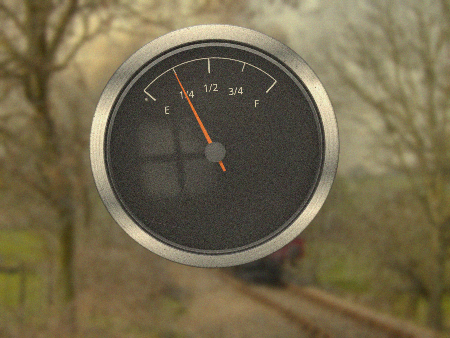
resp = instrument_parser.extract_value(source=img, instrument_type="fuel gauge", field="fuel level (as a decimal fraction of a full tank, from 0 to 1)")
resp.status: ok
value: 0.25
